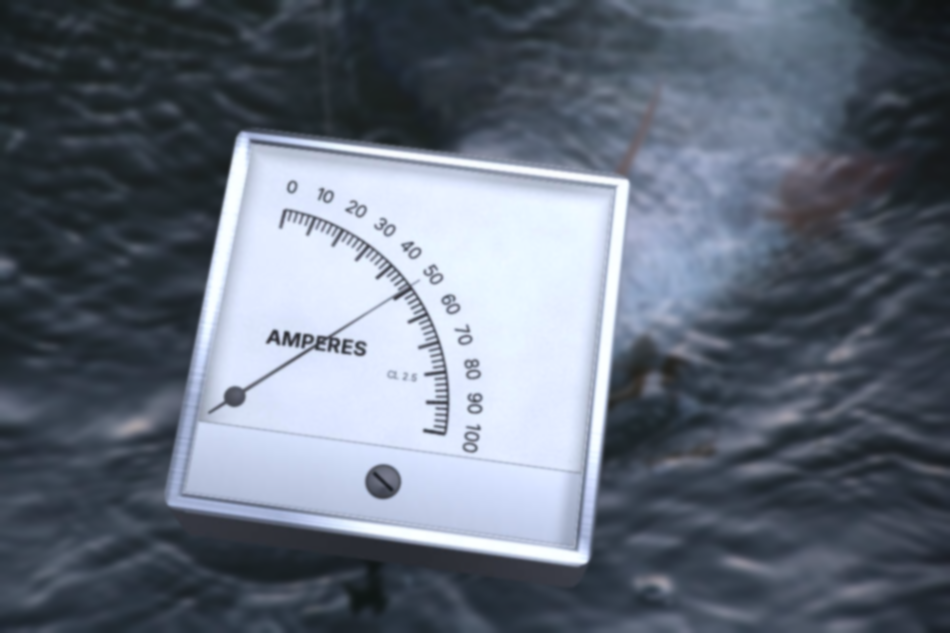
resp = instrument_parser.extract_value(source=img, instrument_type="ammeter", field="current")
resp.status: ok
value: 50 A
